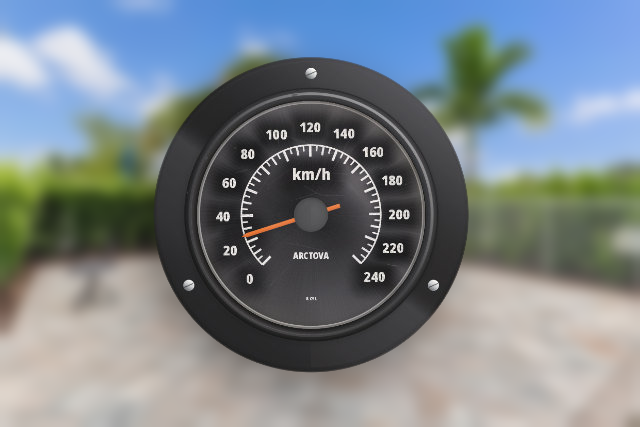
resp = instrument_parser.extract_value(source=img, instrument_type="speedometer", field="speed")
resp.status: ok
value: 25 km/h
